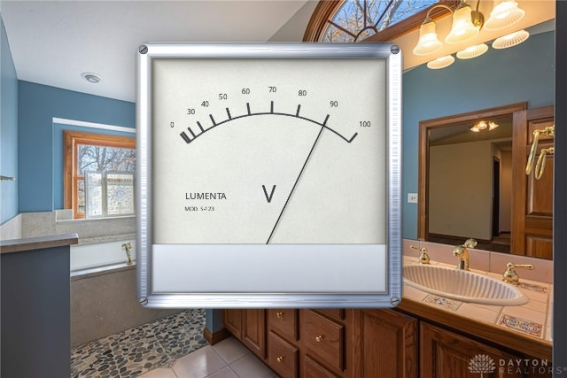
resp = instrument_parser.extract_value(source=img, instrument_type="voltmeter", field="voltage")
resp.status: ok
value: 90 V
